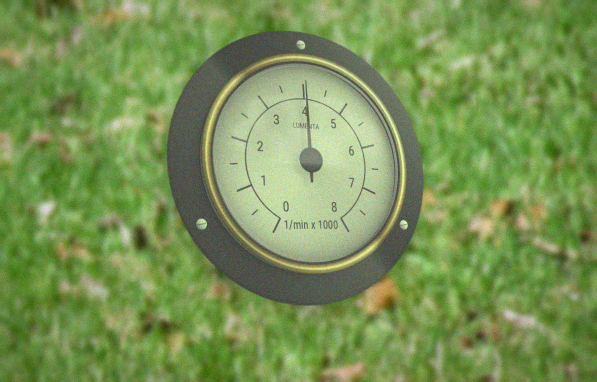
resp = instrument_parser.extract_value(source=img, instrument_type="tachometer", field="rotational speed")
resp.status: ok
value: 4000 rpm
